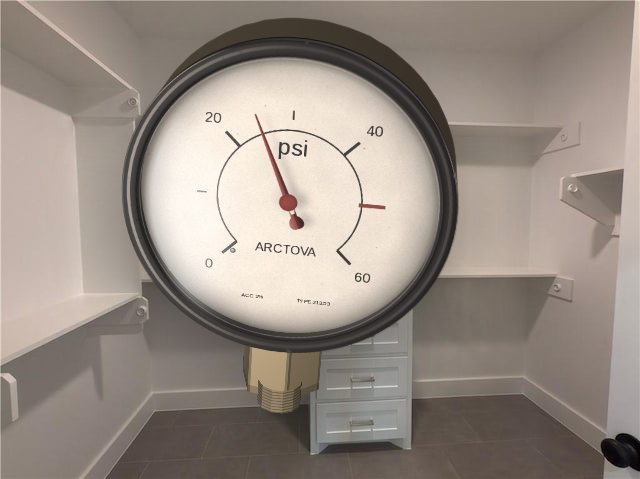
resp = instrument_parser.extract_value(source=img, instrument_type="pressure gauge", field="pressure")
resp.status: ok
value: 25 psi
